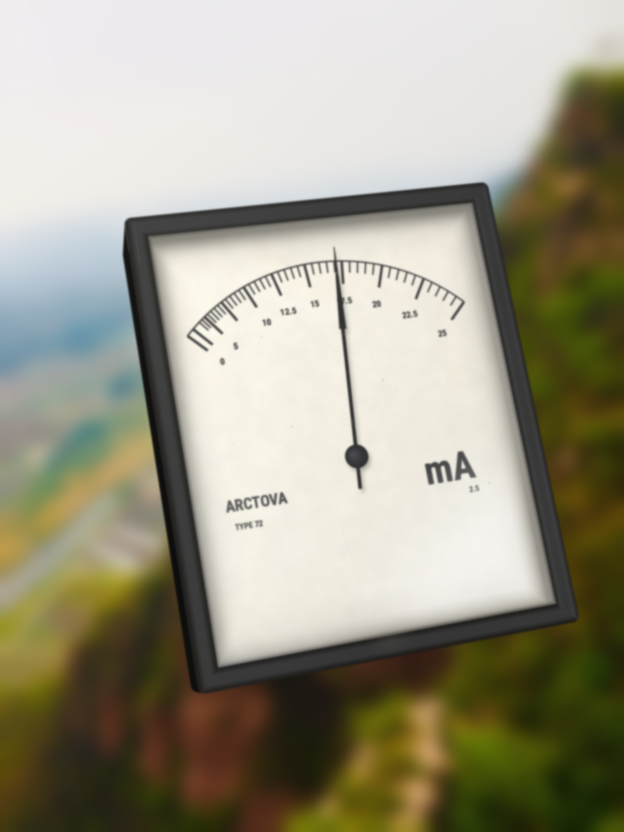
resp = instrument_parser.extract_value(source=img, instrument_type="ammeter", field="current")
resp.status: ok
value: 17 mA
